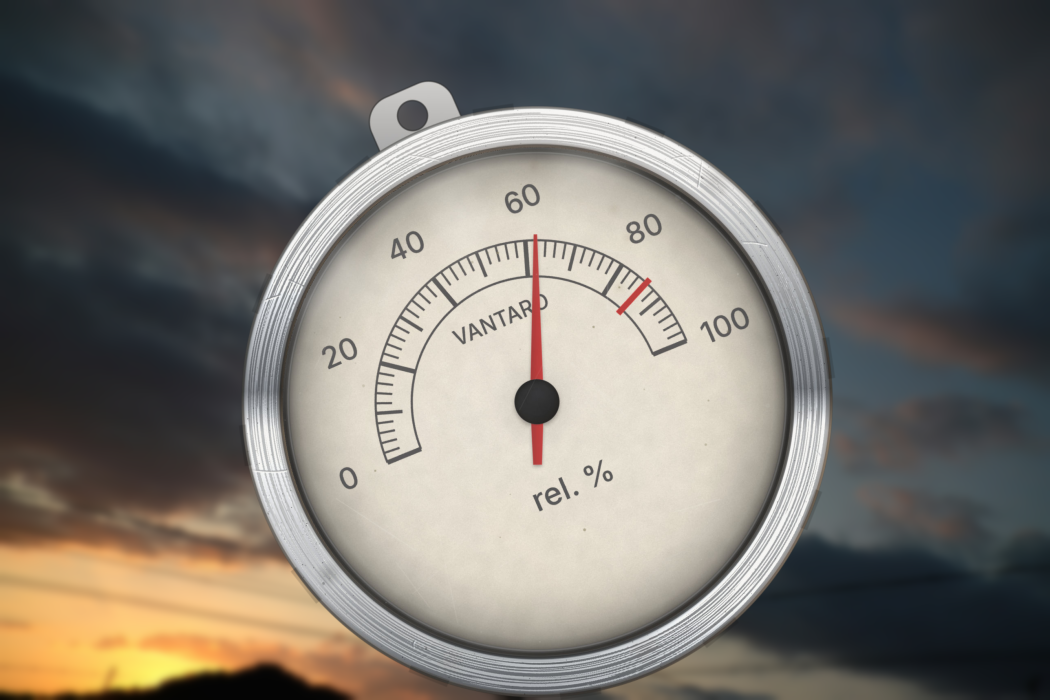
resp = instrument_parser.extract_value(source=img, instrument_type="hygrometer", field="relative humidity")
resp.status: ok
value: 62 %
